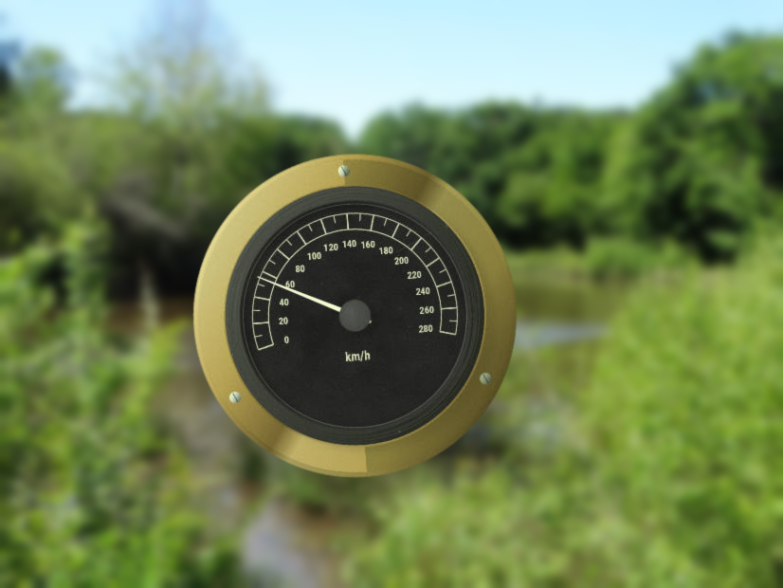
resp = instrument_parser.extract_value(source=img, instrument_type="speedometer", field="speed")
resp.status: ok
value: 55 km/h
